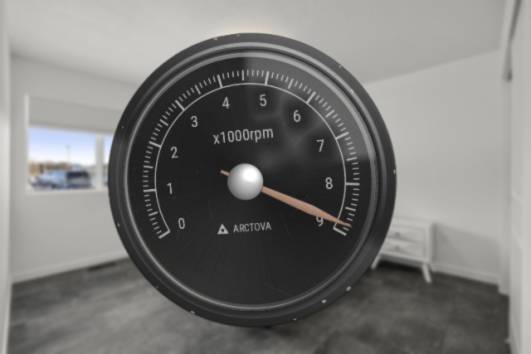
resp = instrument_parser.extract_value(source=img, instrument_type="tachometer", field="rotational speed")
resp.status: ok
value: 8800 rpm
